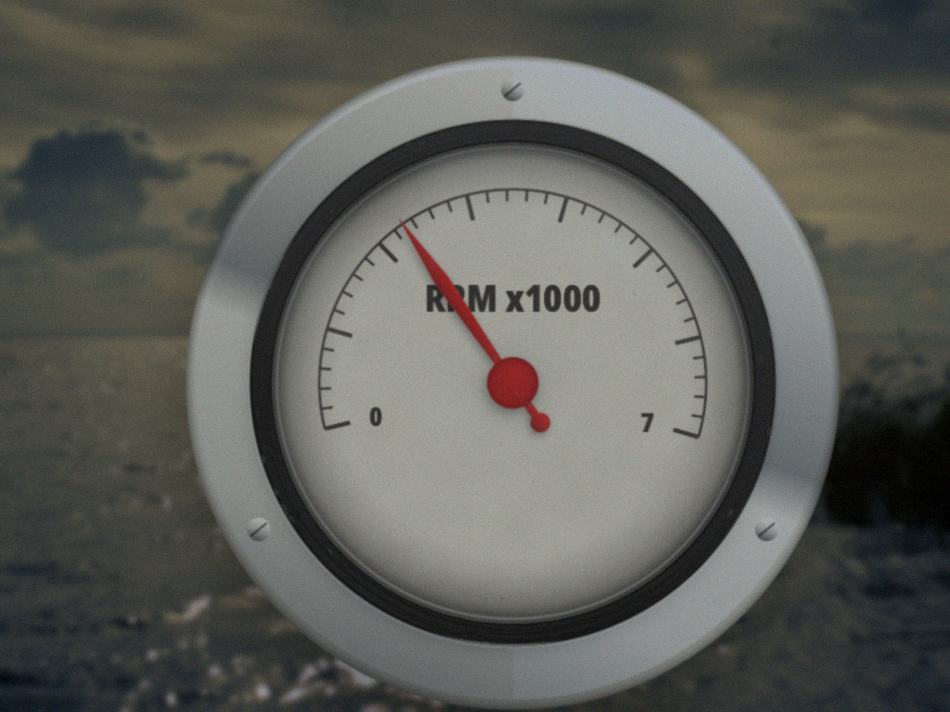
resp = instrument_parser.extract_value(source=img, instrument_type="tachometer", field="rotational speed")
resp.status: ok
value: 2300 rpm
